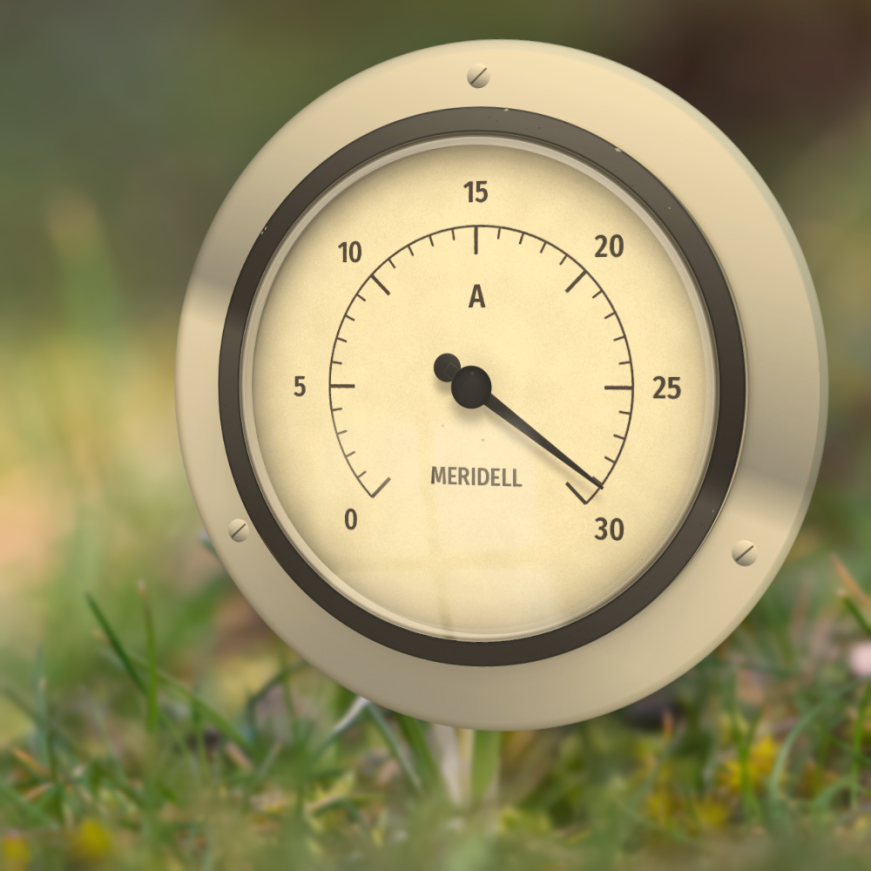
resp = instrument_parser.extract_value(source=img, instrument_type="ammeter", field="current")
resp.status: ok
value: 29 A
